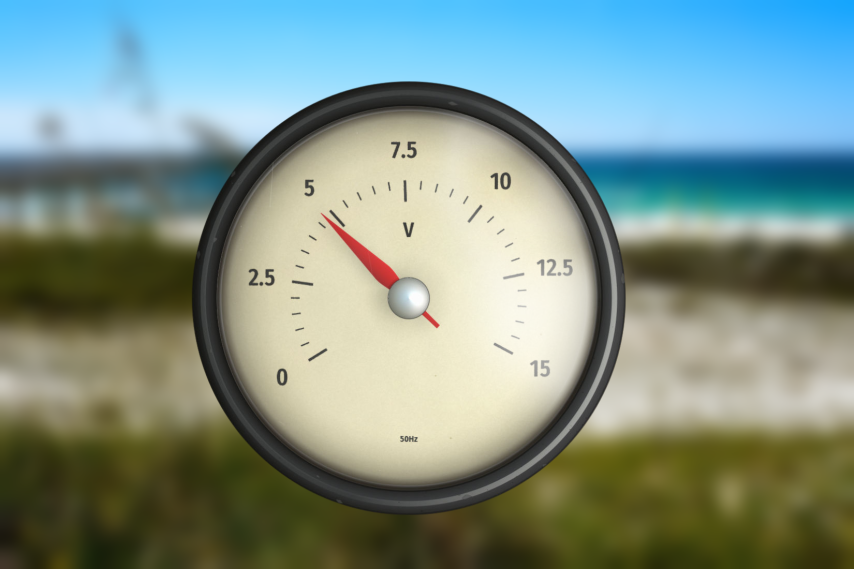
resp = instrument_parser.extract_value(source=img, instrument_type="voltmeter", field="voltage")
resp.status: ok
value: 4.75 V
